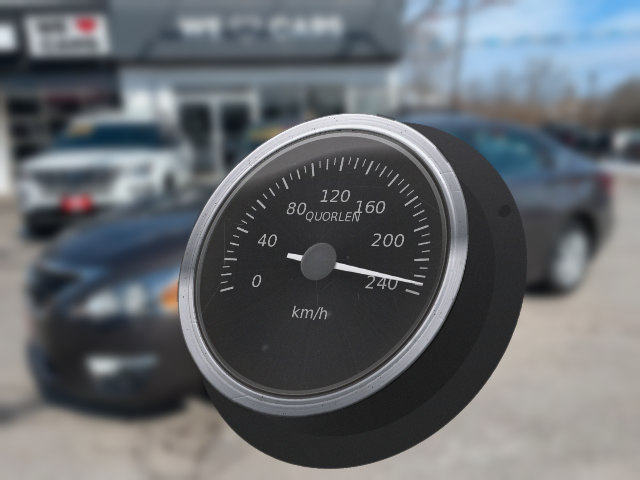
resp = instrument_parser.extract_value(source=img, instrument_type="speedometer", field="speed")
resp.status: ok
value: 235 km/h
